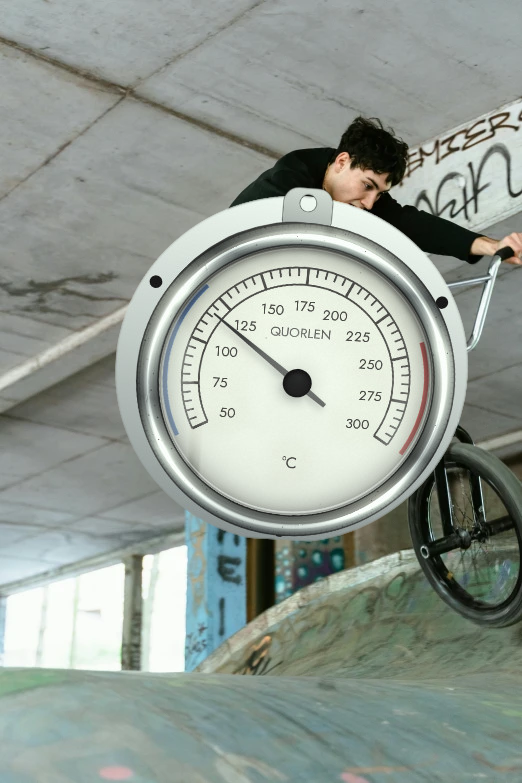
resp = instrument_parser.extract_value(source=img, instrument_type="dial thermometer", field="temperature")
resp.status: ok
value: 117.5 °C
